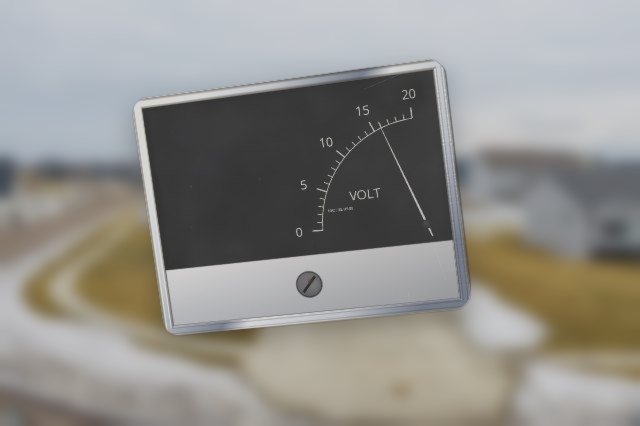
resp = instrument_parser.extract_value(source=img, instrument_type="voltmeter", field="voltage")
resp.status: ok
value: 16 V
